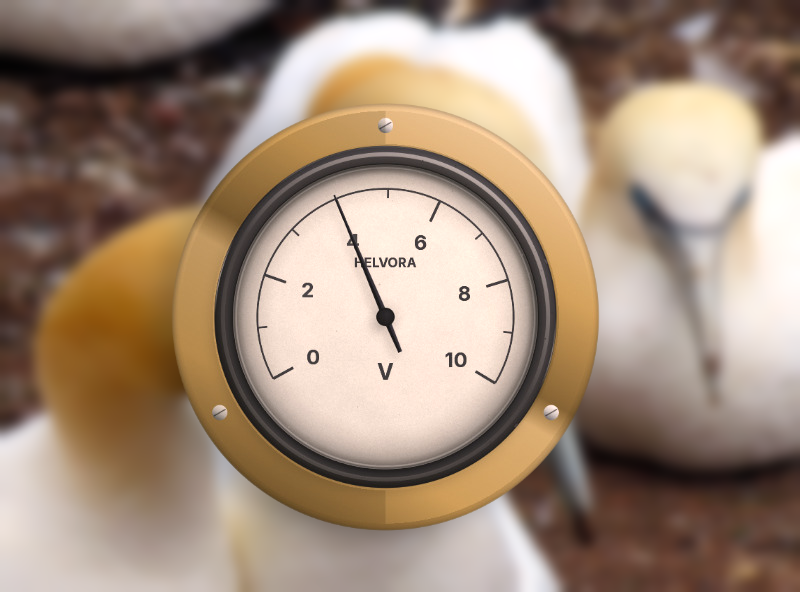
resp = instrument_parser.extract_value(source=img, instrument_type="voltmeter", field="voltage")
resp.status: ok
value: 4 V
